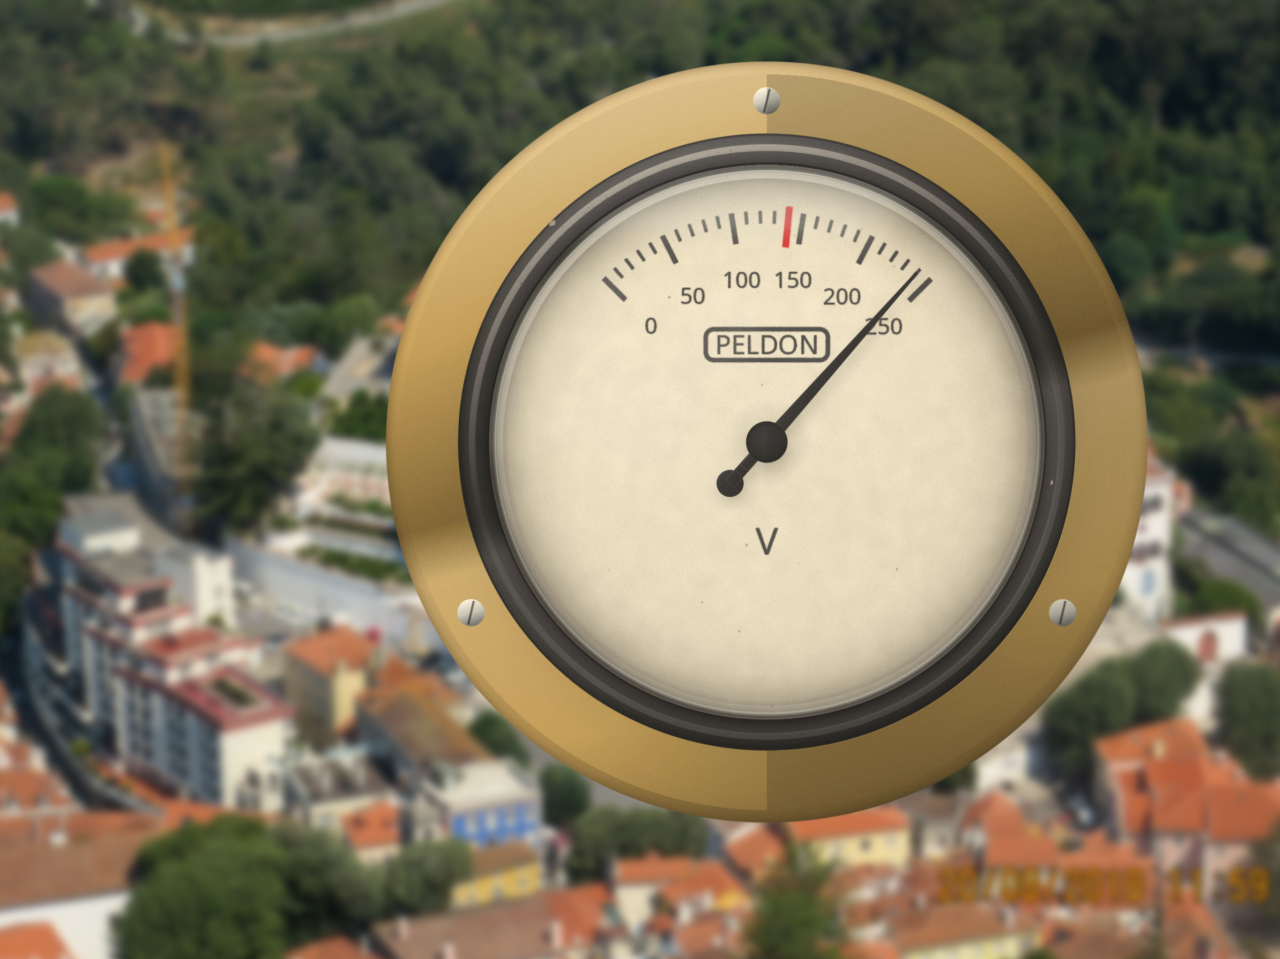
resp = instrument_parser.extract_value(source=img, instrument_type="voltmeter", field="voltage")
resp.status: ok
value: 240 V
